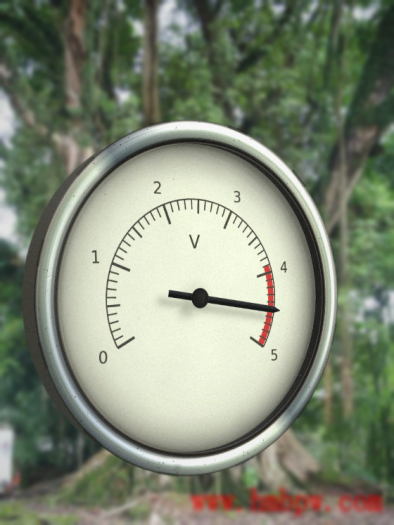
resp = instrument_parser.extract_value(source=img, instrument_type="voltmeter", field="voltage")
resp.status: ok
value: 4.5 V
